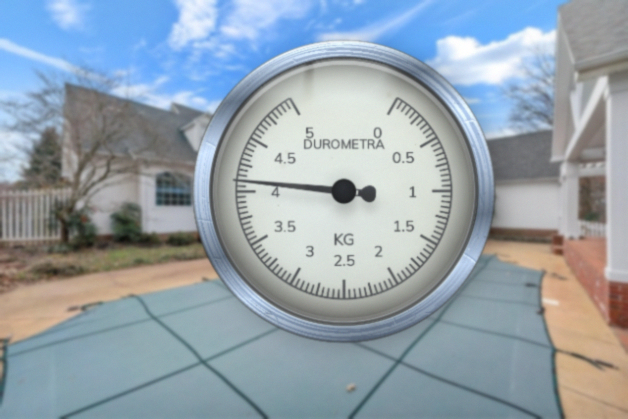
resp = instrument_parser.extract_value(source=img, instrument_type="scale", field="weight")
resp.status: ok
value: 4.1 kg
